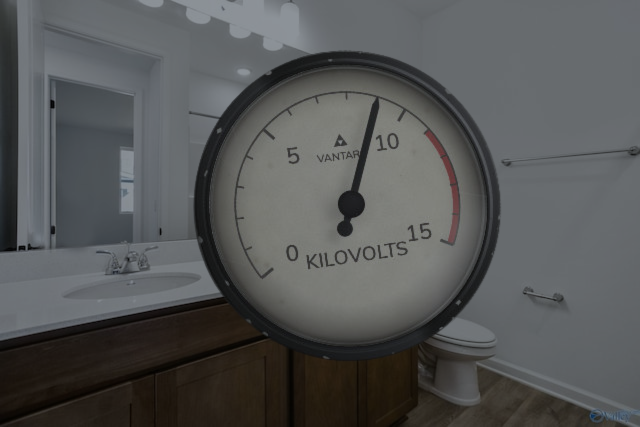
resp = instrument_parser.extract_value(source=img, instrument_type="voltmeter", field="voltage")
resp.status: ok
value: 9 kV
